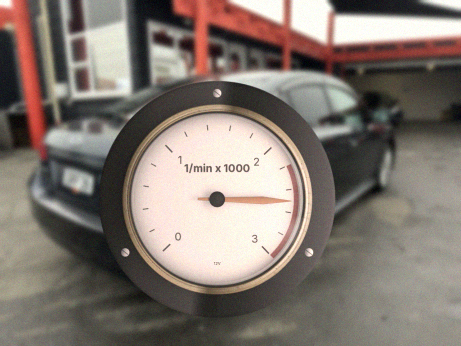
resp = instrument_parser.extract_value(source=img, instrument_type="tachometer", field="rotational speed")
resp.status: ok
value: 2500 rpm
